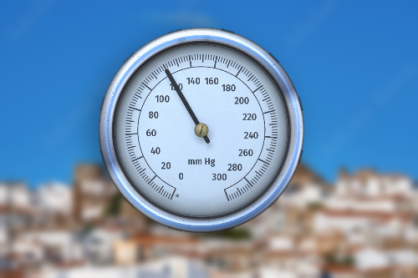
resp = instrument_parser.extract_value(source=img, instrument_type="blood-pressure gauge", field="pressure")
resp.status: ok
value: 120 mmHg
